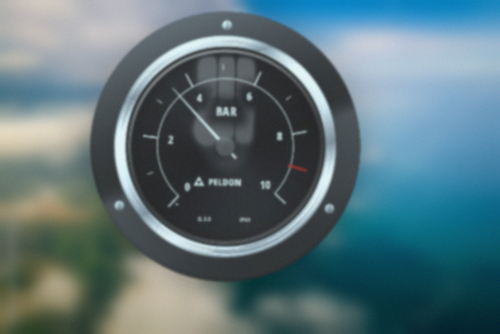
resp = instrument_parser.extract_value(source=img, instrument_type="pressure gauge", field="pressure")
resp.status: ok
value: 3.5 bar
